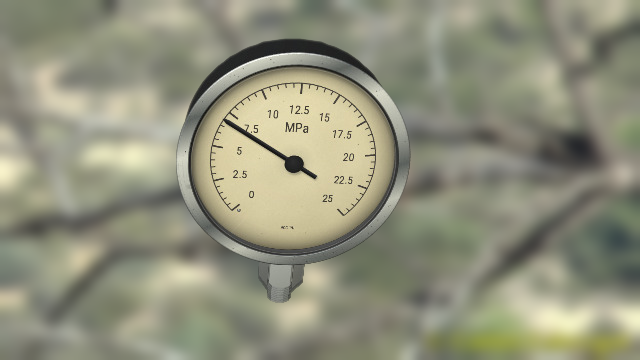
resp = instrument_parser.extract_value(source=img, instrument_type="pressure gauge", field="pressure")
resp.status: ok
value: 7 MPa
